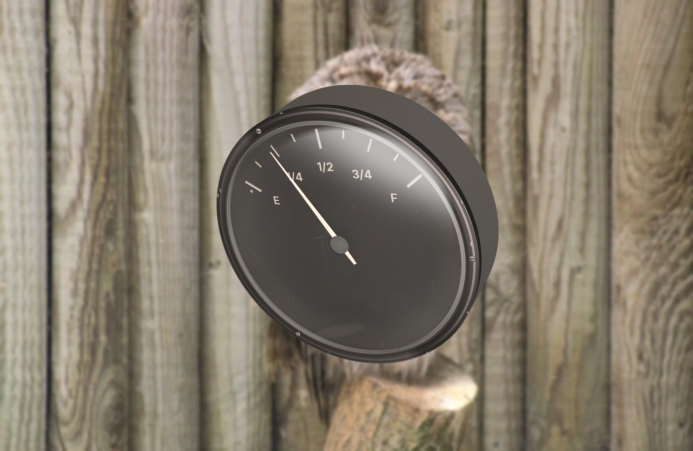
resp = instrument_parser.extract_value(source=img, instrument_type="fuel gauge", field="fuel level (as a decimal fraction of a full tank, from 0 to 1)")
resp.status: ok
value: 0.25
